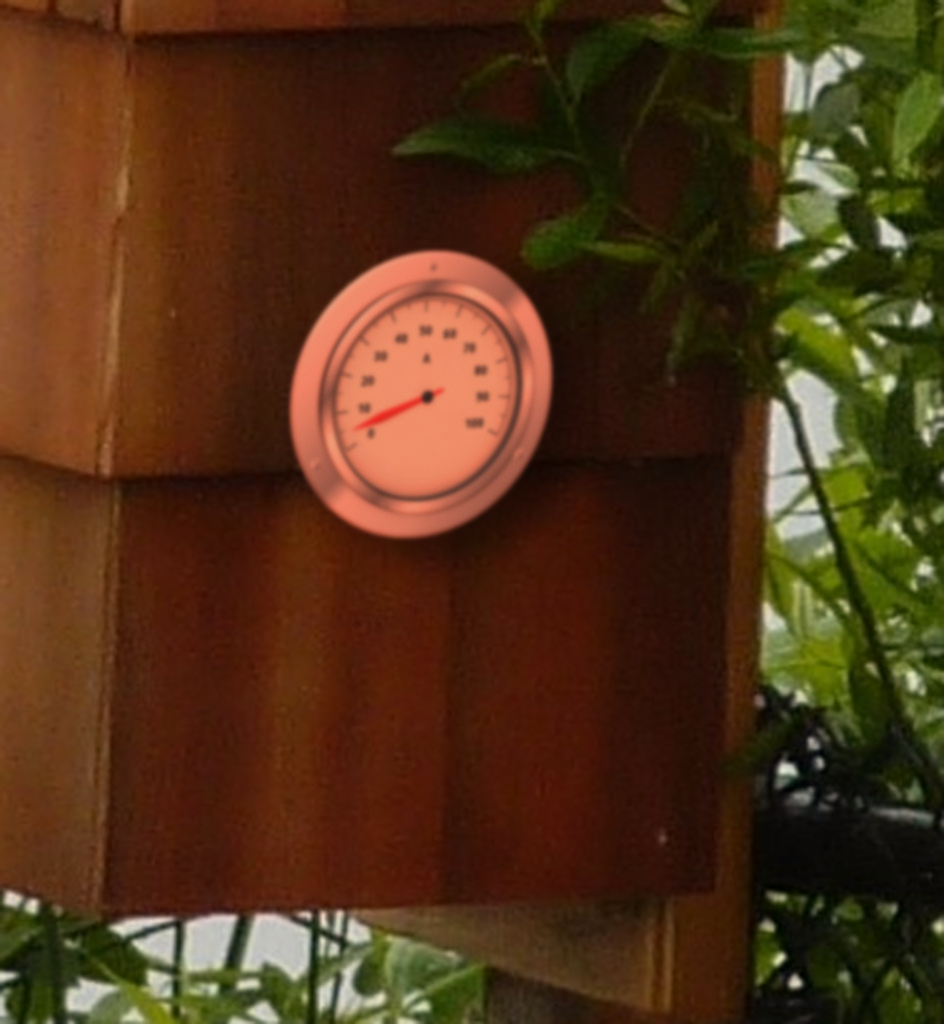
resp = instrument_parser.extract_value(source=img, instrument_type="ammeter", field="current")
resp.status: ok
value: 5 A
